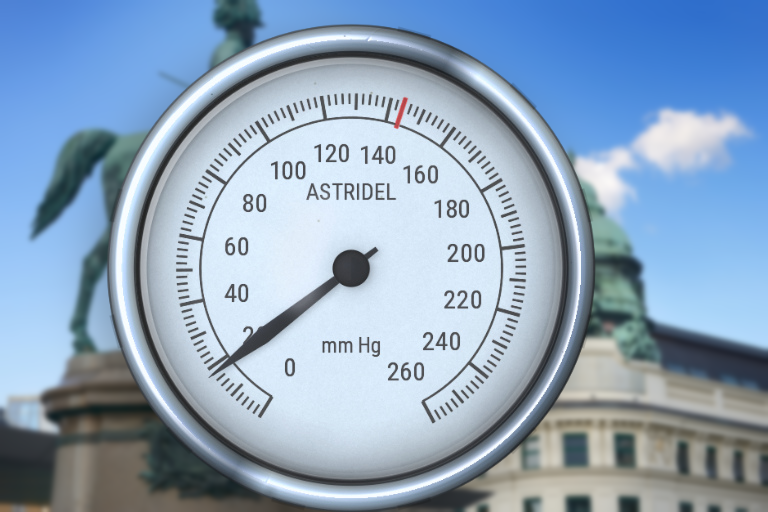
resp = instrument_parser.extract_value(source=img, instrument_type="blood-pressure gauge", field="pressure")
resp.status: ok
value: 18 mmHg
